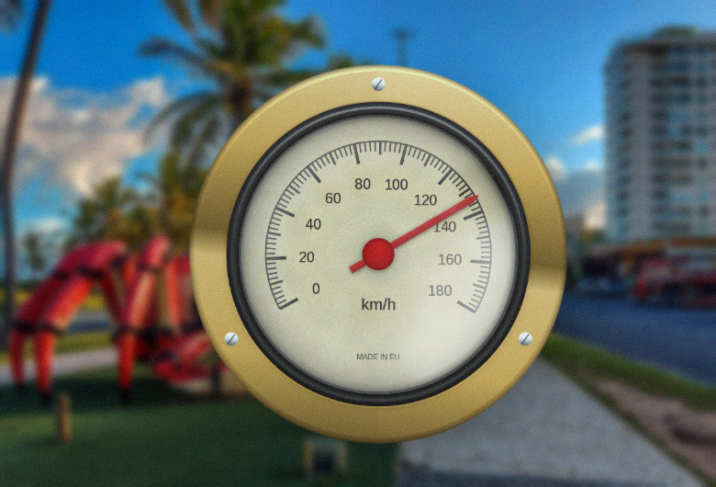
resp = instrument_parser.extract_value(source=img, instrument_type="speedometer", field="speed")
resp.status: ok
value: 134 km/h
